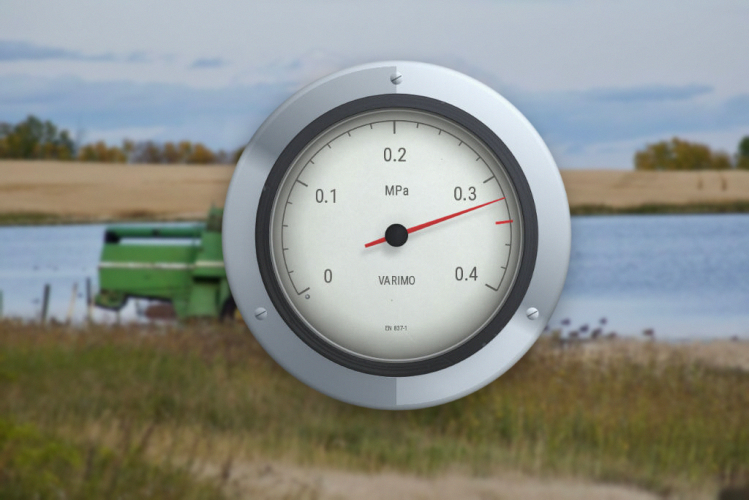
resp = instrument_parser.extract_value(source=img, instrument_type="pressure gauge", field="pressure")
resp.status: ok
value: 0.32 MPa
